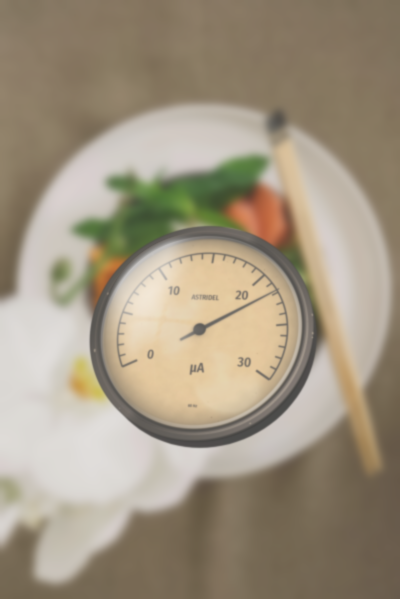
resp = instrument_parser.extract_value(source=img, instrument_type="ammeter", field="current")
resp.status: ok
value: 22 µA
